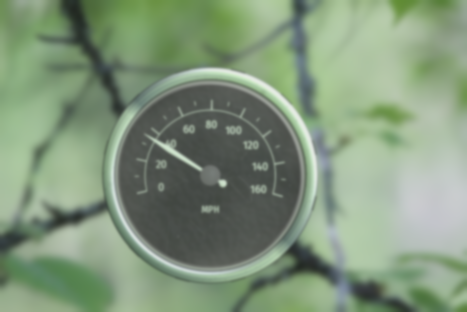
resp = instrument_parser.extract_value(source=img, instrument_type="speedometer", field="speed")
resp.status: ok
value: 35 mph
